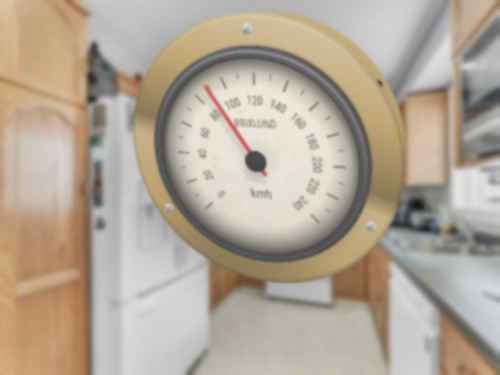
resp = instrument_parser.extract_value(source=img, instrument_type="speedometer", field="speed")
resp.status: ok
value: 90 km/h
